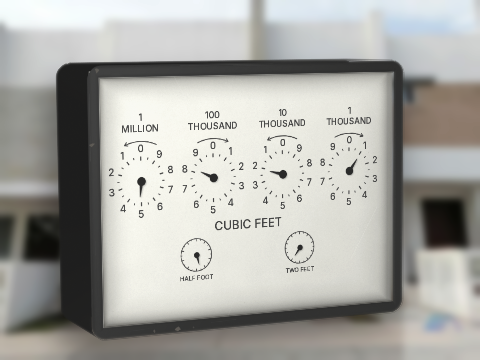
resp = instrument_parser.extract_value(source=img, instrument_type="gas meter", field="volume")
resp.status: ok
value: 482100 ft³
